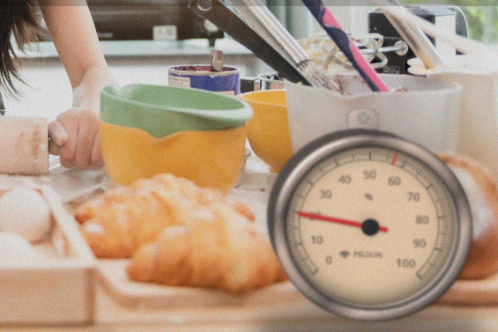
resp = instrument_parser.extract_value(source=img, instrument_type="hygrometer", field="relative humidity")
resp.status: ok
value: 20 %
